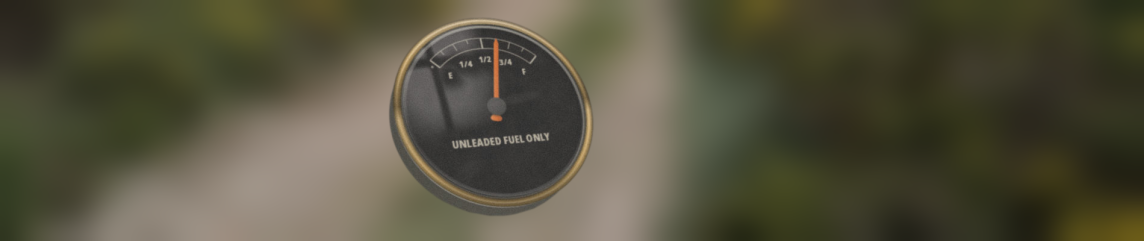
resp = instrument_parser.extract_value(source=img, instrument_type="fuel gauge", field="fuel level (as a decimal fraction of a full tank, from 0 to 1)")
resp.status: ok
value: 0.625
